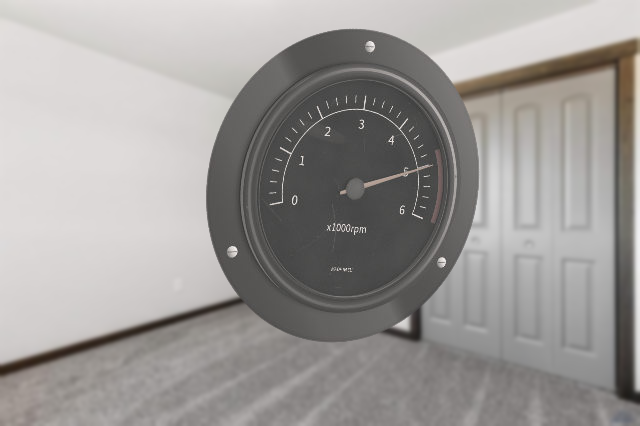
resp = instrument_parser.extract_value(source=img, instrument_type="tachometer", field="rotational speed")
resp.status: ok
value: 5000 rpm
